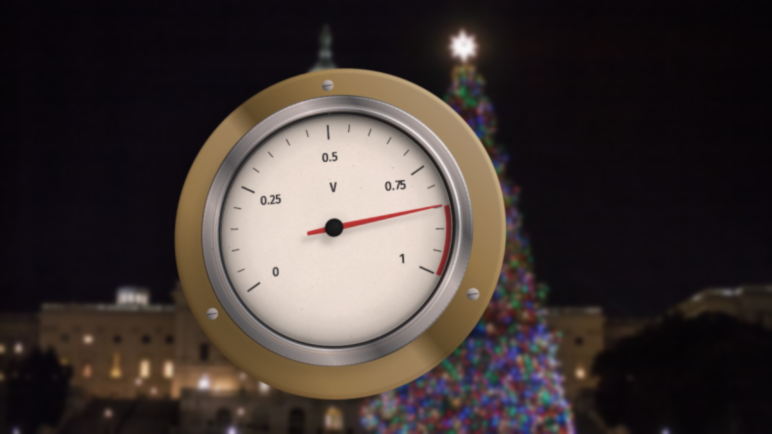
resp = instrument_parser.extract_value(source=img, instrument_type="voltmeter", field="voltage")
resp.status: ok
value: 0.85 V
